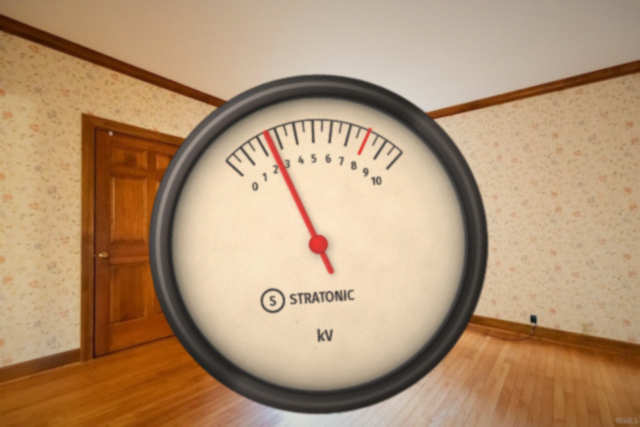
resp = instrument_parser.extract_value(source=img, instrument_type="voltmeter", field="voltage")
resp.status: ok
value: 2.5 kV
